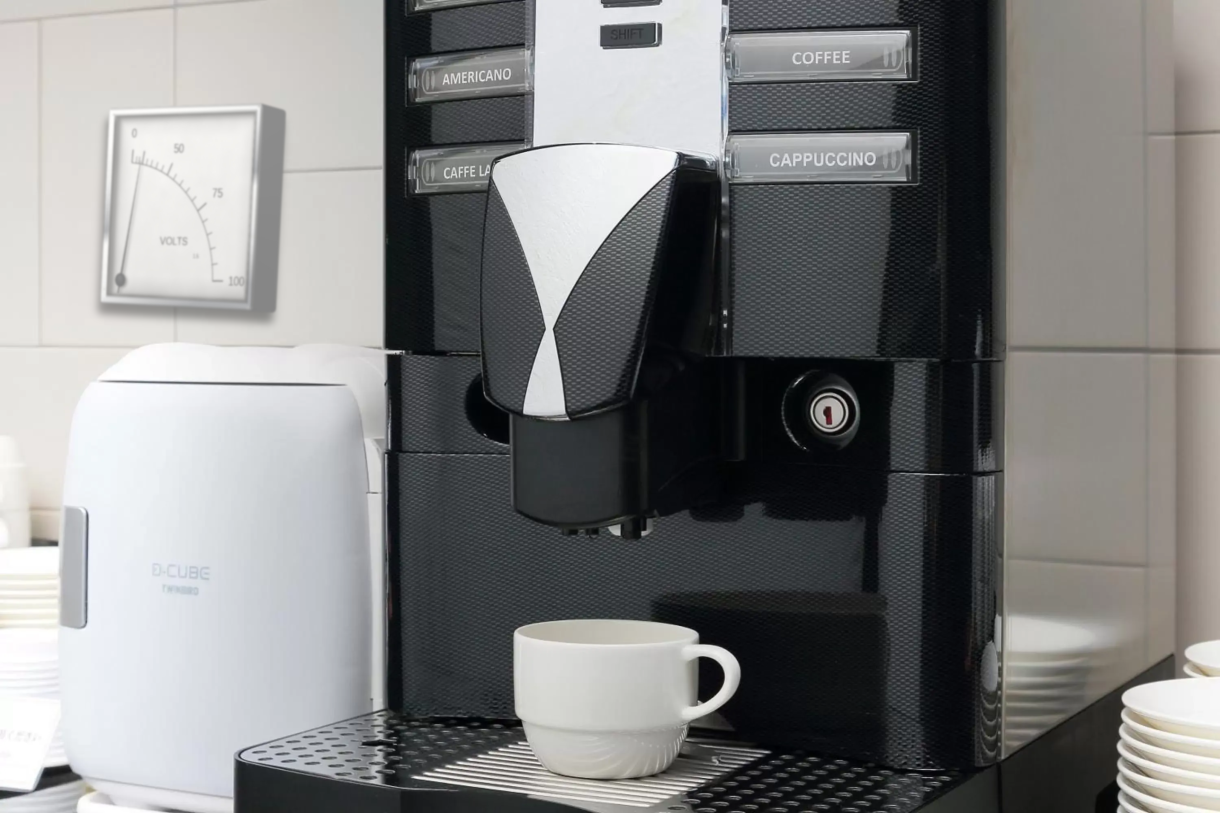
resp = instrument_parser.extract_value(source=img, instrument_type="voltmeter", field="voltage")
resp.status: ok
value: 25 V
